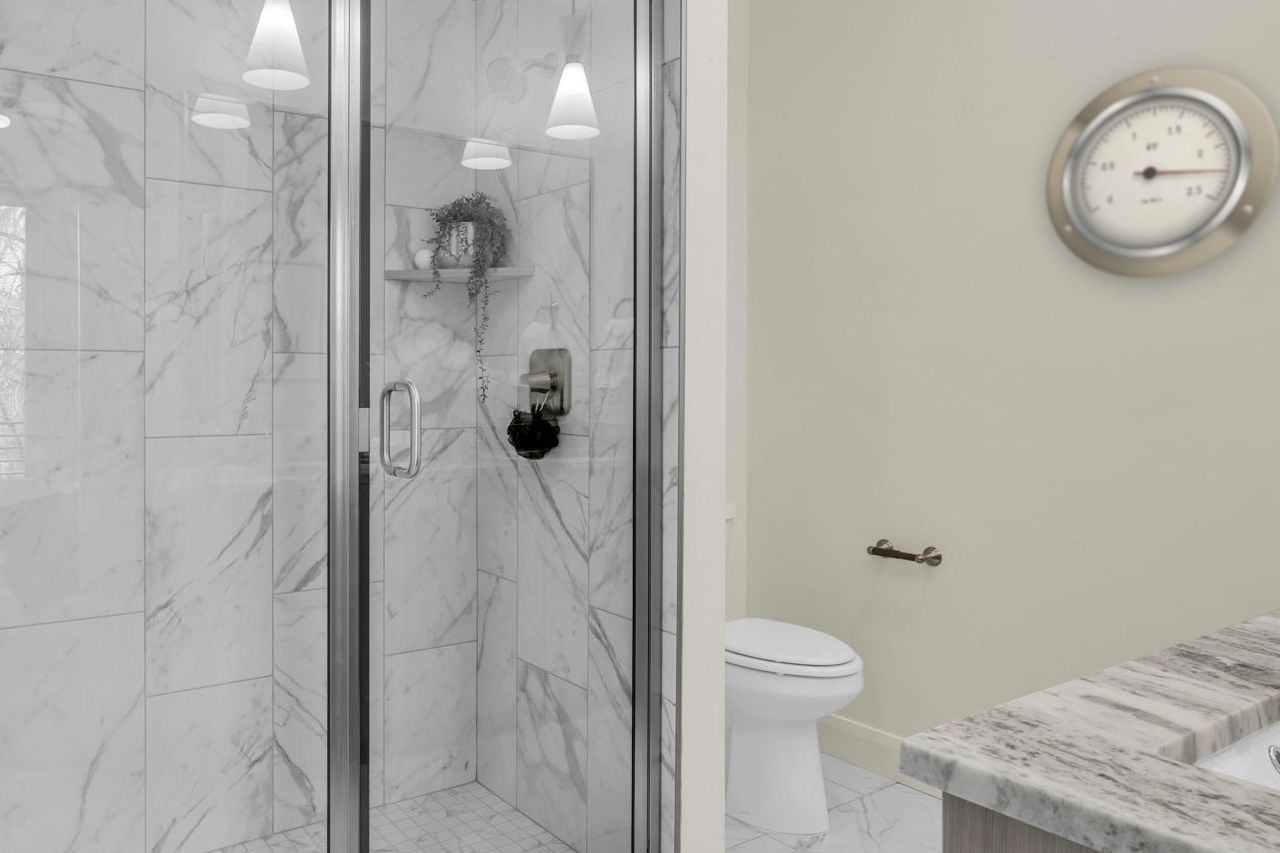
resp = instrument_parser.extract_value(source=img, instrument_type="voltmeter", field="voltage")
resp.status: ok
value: 2.25 kV
